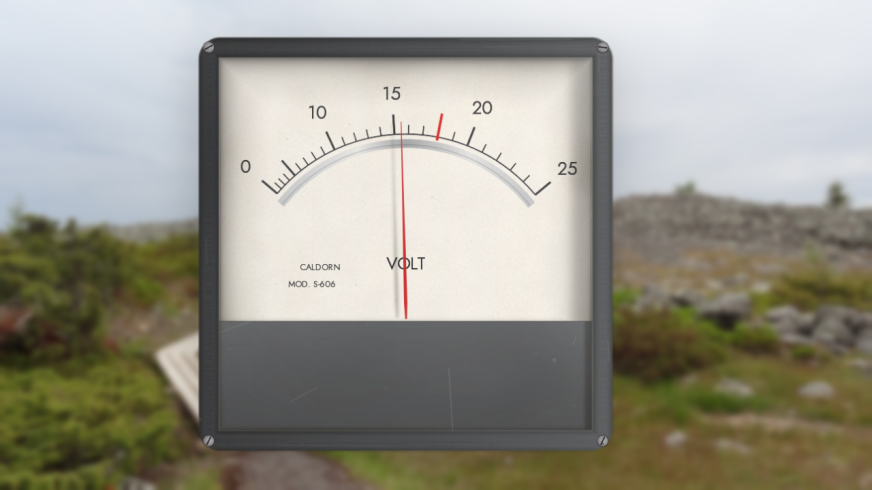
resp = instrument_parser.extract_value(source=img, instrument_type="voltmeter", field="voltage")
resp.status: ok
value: 15.5 V
